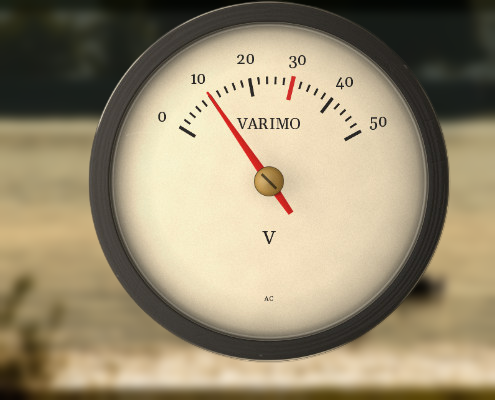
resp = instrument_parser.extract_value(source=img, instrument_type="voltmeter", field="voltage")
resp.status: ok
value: 10 V
